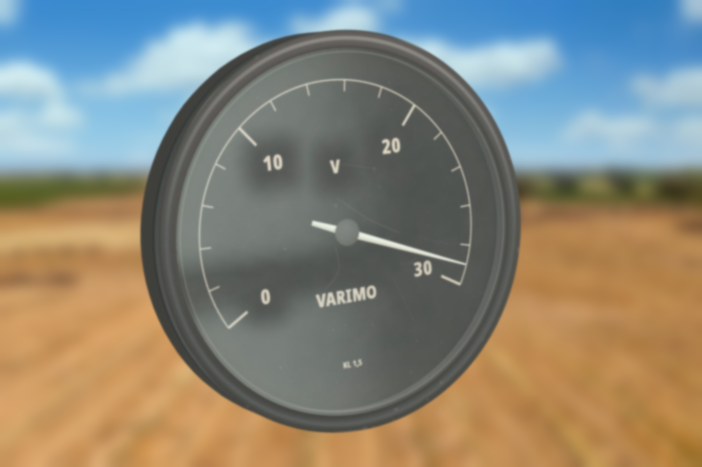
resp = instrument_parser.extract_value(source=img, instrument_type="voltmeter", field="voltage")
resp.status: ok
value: 29 V
